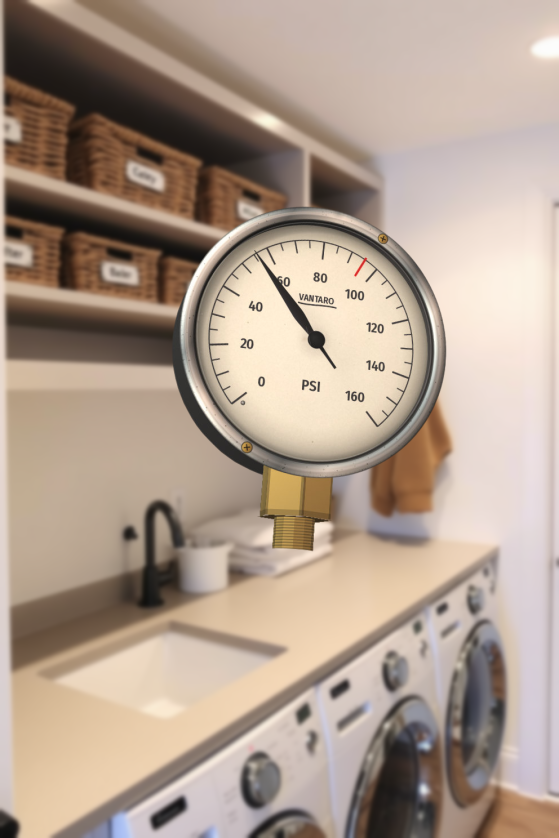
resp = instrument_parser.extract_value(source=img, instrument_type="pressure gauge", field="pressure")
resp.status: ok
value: 55 psi
